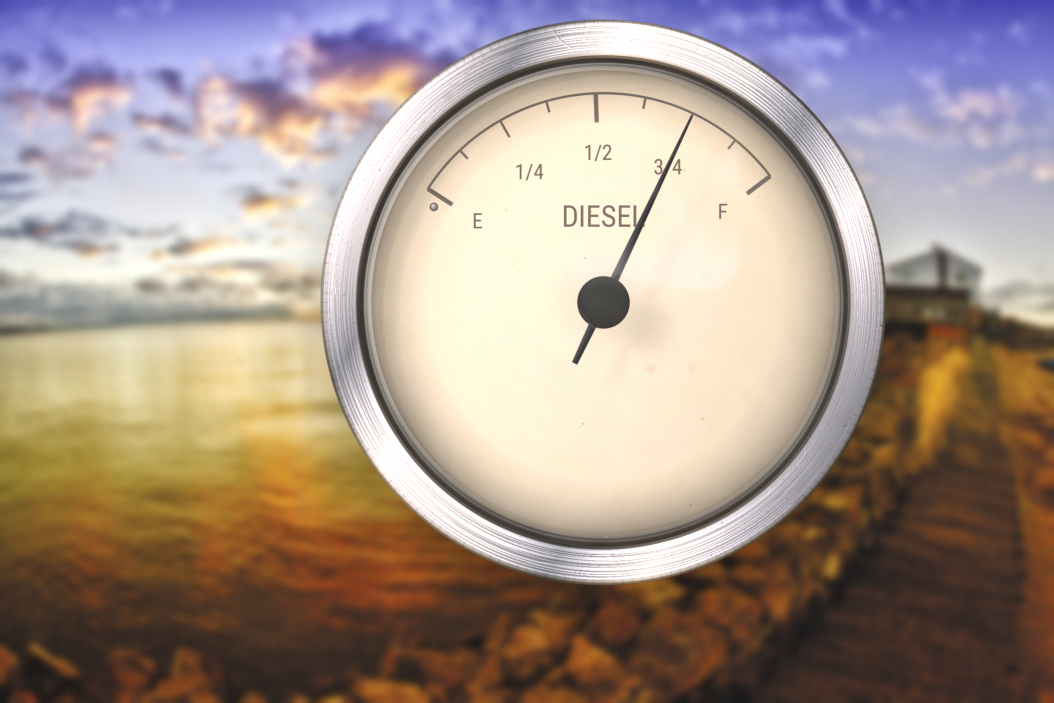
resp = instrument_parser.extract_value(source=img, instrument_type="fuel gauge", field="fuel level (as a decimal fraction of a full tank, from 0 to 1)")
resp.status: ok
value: 0.75
